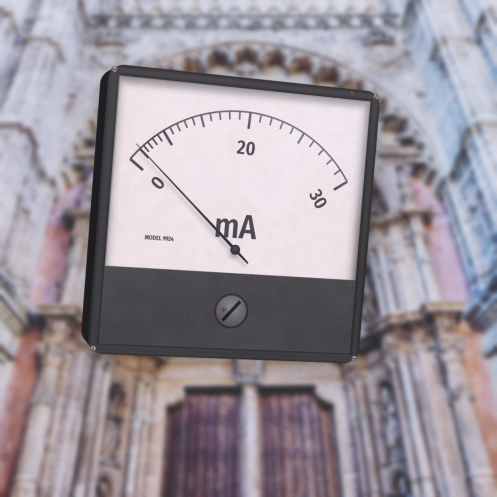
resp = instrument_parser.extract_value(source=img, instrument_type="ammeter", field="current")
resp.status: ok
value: 5 mA
